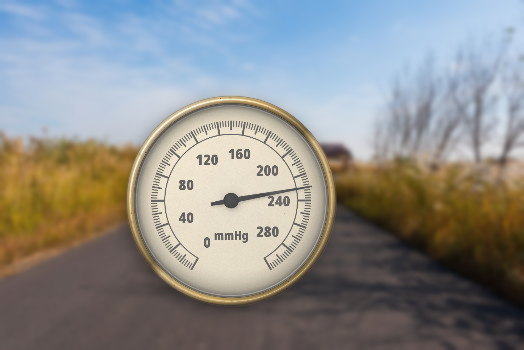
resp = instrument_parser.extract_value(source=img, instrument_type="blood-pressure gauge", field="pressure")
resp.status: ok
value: 230 mmHg
